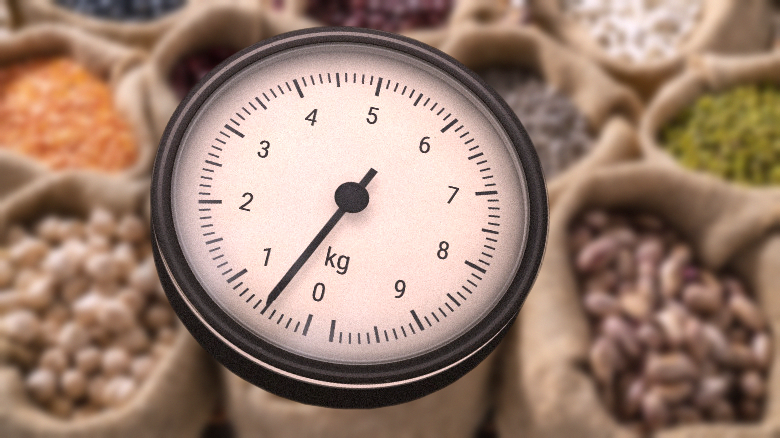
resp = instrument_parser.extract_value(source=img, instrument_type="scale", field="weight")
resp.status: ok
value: 0.5 kg
